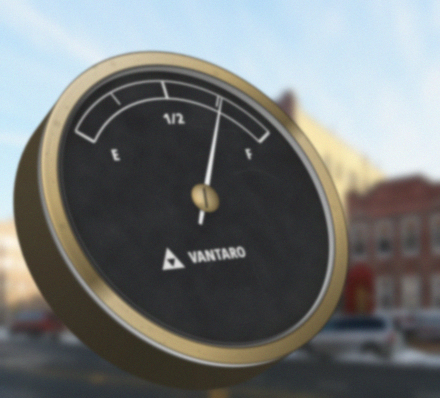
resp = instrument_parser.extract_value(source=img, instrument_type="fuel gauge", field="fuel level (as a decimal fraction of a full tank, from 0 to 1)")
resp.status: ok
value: 0.75
